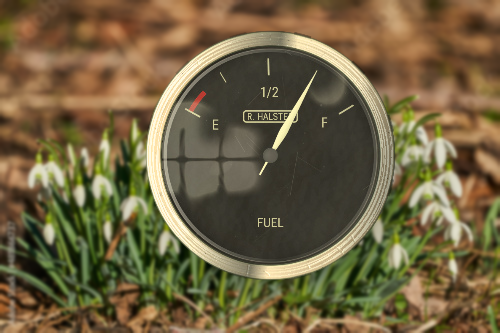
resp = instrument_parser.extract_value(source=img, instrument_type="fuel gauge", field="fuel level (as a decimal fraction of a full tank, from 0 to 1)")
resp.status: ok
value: 0.75
